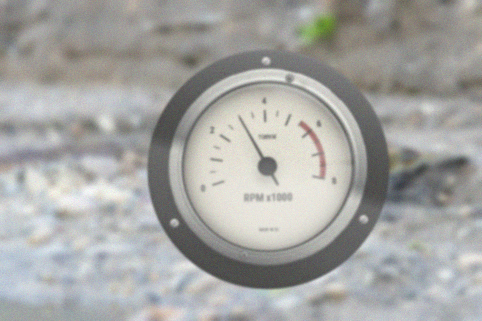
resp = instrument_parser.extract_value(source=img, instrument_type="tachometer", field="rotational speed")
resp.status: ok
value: 3000 rpm
